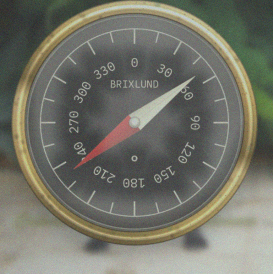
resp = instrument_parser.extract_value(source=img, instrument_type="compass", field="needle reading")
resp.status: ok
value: 232.5 °
